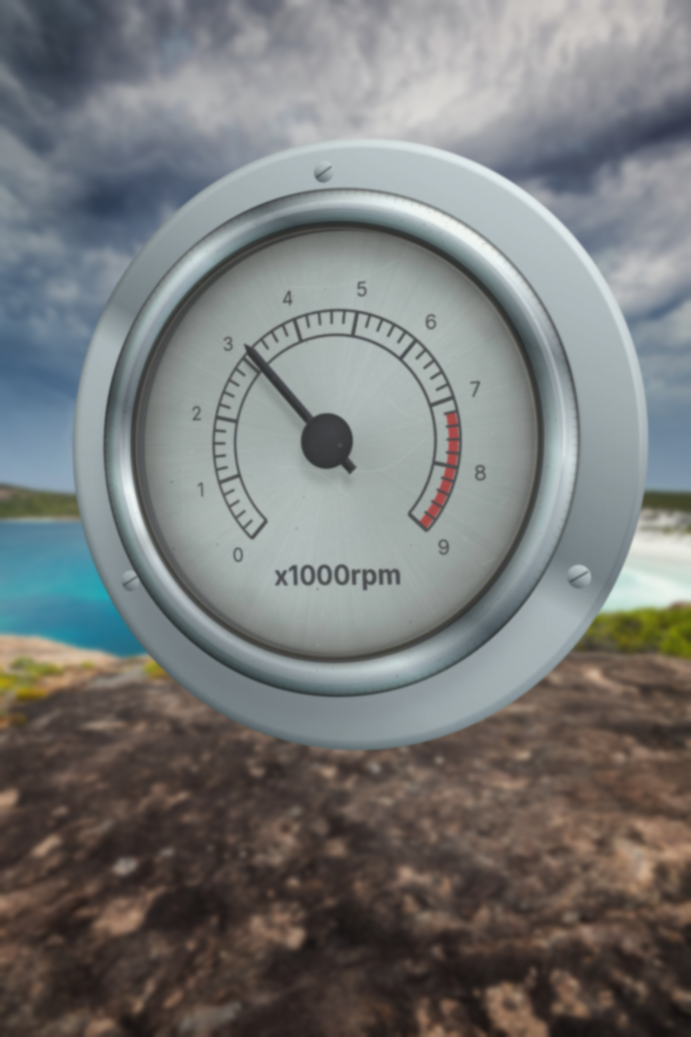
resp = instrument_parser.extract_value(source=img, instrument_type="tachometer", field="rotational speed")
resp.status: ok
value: 3200 rpm
